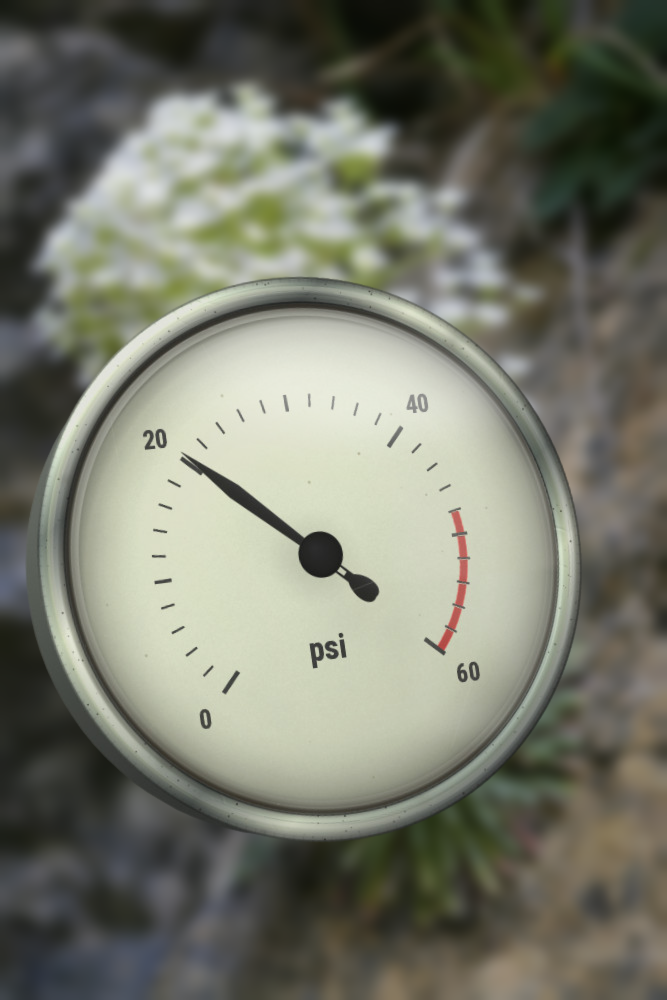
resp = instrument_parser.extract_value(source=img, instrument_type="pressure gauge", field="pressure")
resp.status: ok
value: 20 psi
